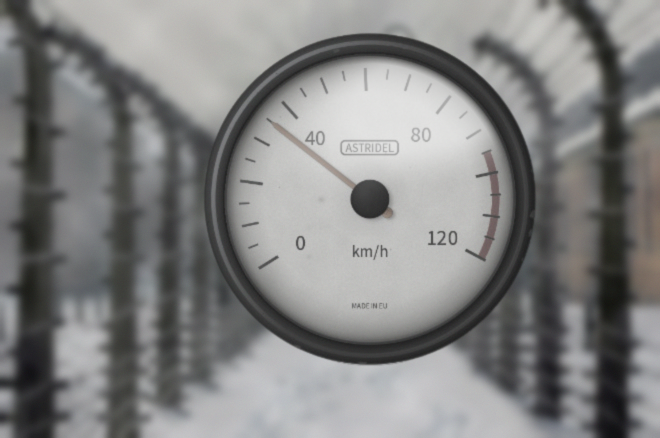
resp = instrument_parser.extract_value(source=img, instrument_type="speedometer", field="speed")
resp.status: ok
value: 35 km/h
